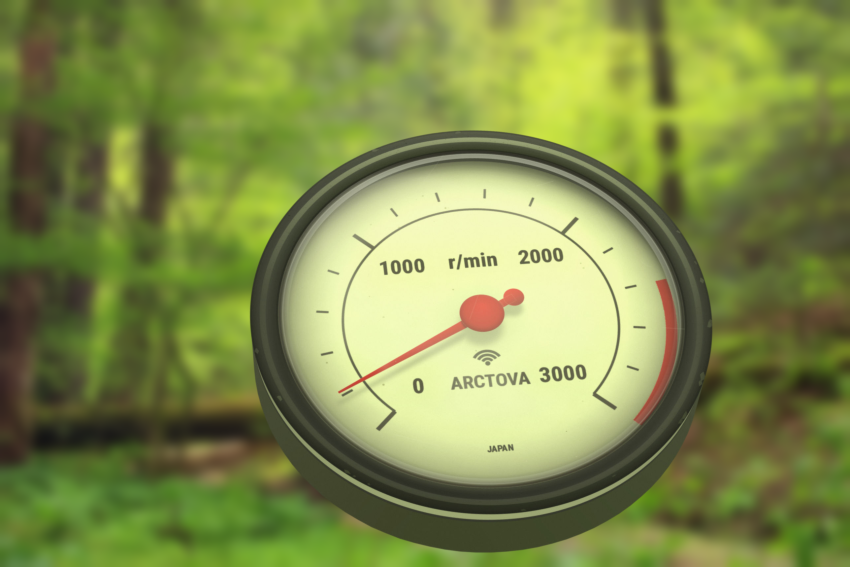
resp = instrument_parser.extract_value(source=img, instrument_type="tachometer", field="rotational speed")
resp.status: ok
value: 200 rpm
